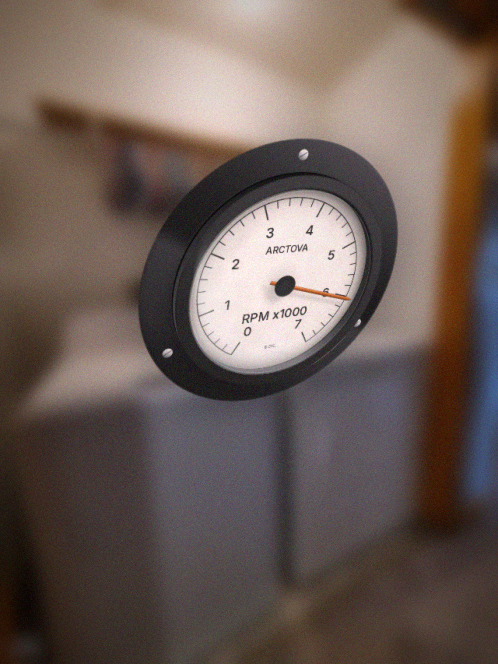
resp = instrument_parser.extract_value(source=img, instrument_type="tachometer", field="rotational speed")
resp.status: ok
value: 6000 rpm
